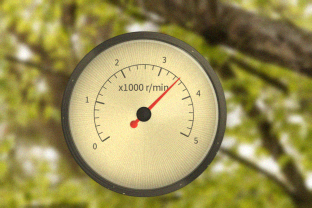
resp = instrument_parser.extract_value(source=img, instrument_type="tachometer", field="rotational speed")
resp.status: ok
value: 3500 rpm
